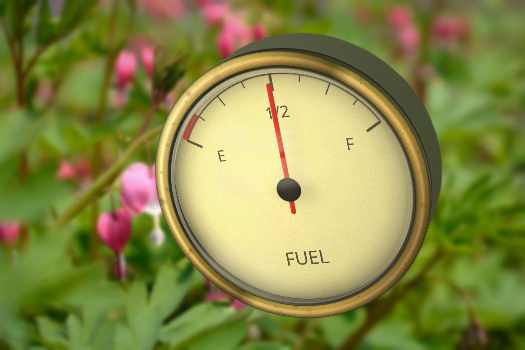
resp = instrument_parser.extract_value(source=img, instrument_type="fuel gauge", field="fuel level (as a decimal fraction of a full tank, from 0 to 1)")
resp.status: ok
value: 0.5
